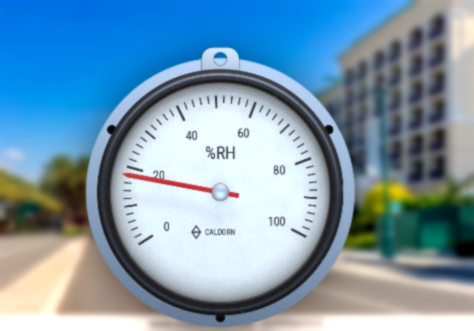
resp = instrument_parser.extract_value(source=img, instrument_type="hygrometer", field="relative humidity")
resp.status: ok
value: 18 %
